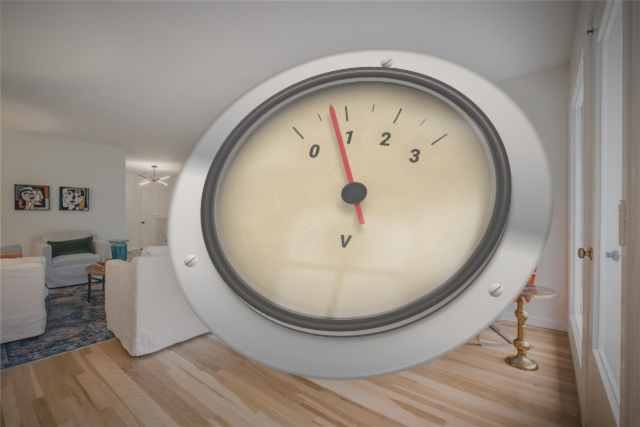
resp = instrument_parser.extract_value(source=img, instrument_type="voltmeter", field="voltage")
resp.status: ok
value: 0.75 V
